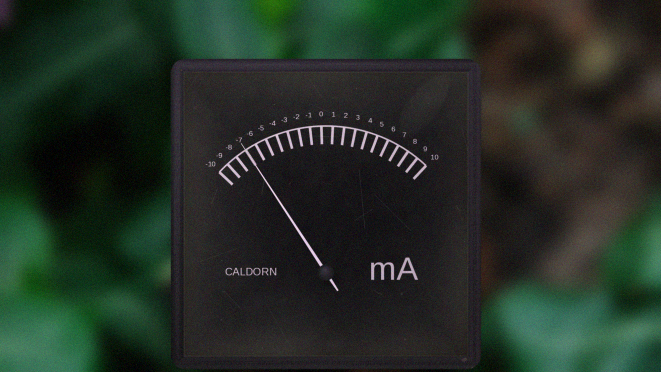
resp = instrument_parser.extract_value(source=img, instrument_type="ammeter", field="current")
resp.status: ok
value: -7 mA
